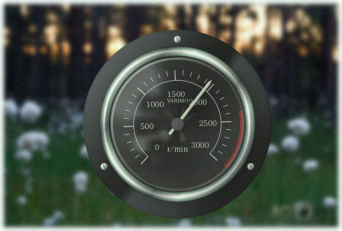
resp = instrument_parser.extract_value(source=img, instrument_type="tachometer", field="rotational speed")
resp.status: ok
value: 1950 rpm
